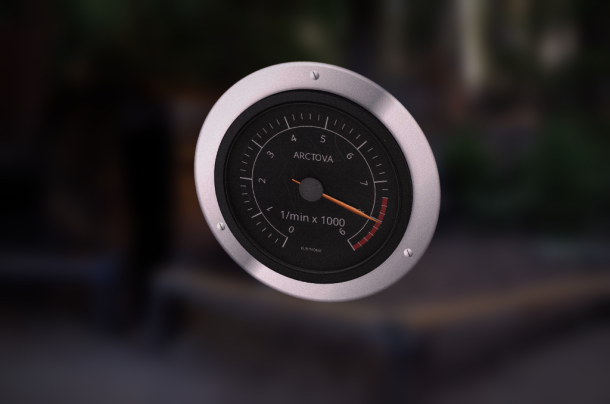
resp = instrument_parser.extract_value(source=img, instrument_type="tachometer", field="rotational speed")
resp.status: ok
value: 8000 rpm
